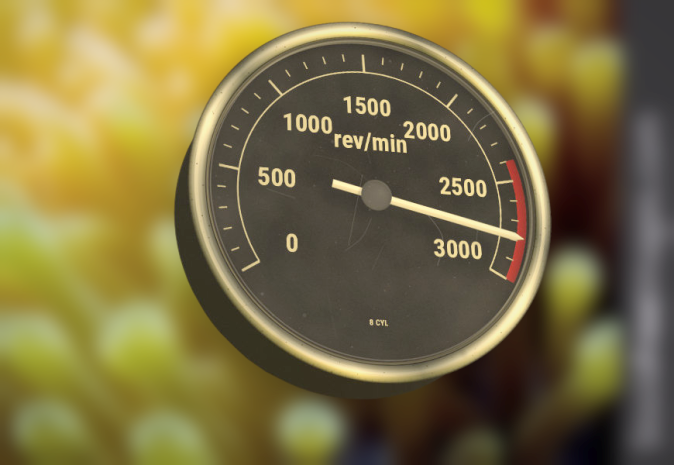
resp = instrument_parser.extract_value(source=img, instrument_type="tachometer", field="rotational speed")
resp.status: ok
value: 2800 rpm
